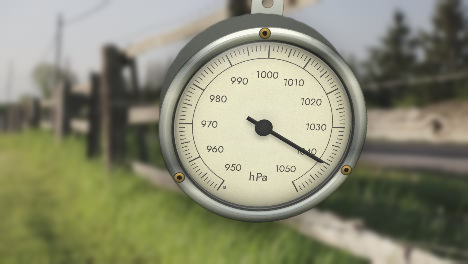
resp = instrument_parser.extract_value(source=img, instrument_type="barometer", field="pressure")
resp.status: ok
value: 1040 hPa
